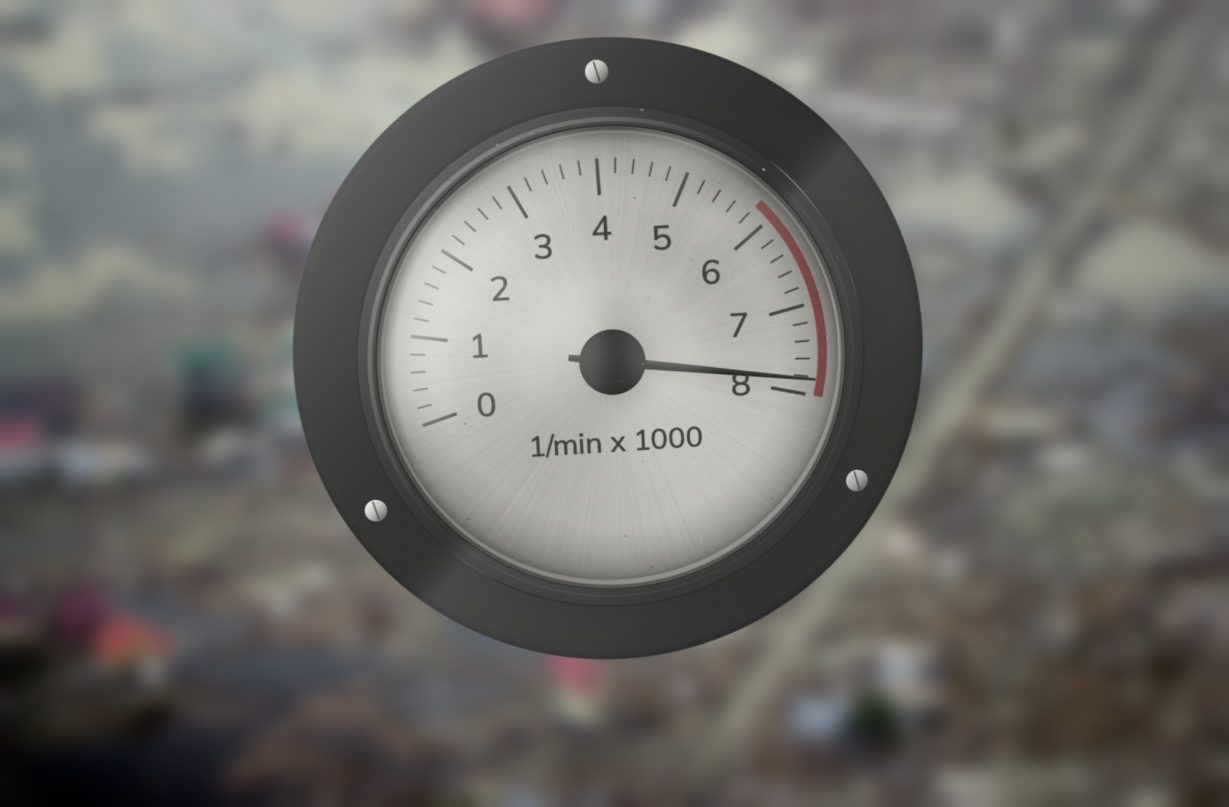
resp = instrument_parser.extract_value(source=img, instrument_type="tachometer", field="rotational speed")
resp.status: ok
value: 7800 rpm
